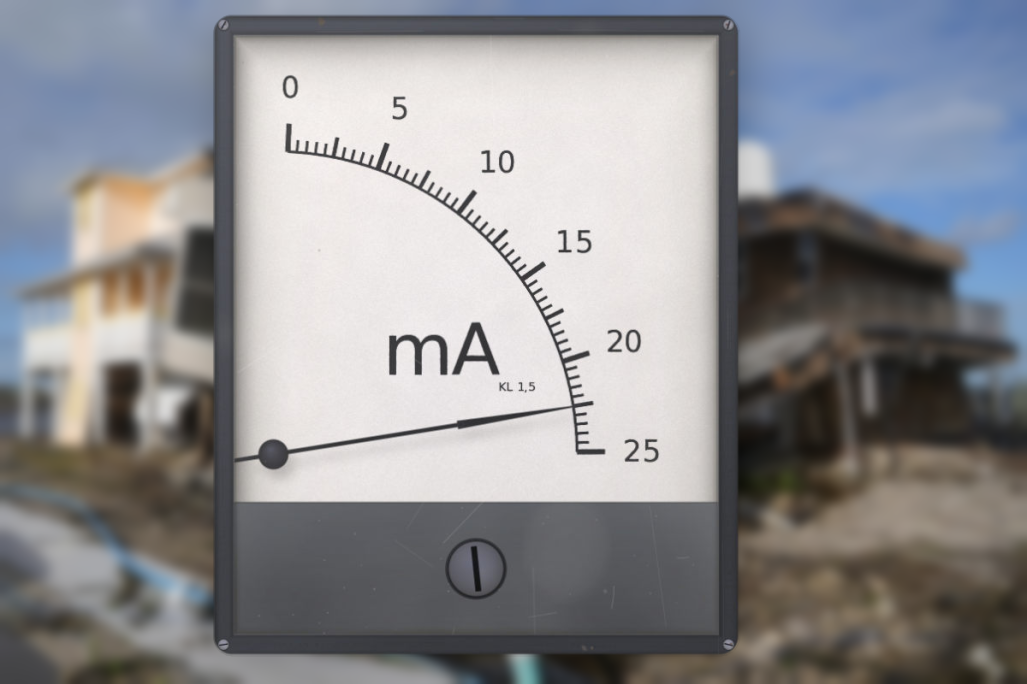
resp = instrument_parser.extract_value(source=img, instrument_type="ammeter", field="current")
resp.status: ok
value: 22.5 mA
